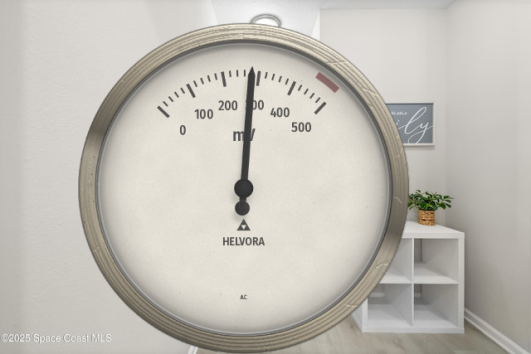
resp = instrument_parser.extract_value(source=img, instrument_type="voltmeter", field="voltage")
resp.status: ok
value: 280 mV
